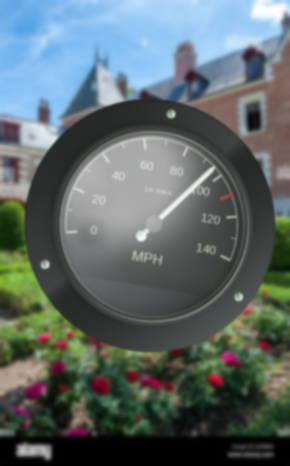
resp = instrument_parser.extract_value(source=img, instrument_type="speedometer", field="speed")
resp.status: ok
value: 95 mph
